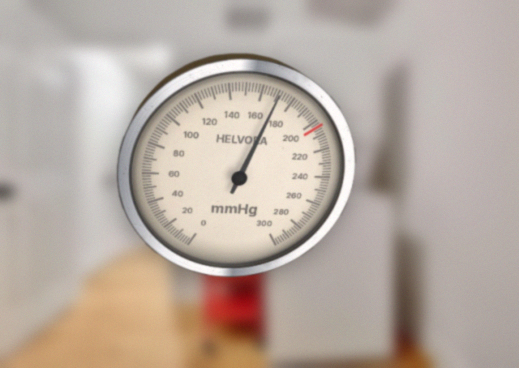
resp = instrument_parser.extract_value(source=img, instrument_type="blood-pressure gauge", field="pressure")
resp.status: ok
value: 170 mmHg
